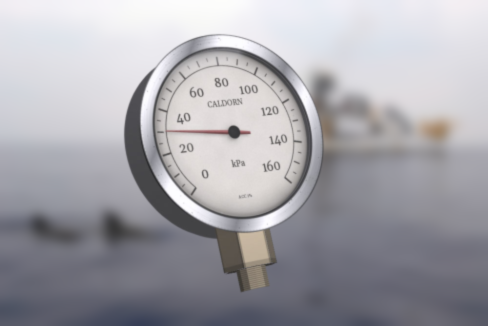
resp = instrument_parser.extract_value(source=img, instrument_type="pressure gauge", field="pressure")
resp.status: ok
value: 30 kPa
